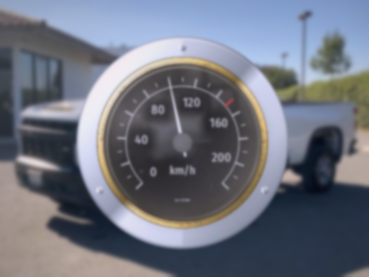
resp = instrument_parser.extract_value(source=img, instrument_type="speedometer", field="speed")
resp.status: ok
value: 100 km/h
